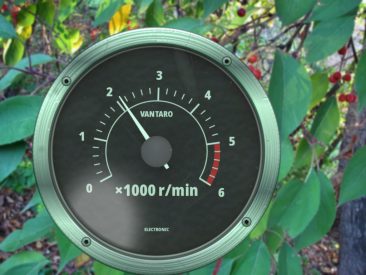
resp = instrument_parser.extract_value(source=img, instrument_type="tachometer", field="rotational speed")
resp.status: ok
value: 2100 rpm
